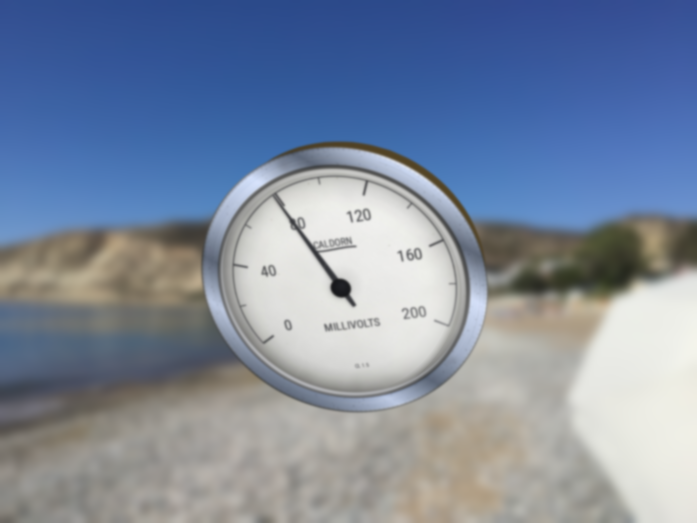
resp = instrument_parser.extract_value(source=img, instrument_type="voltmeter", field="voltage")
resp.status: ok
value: 80 mV
